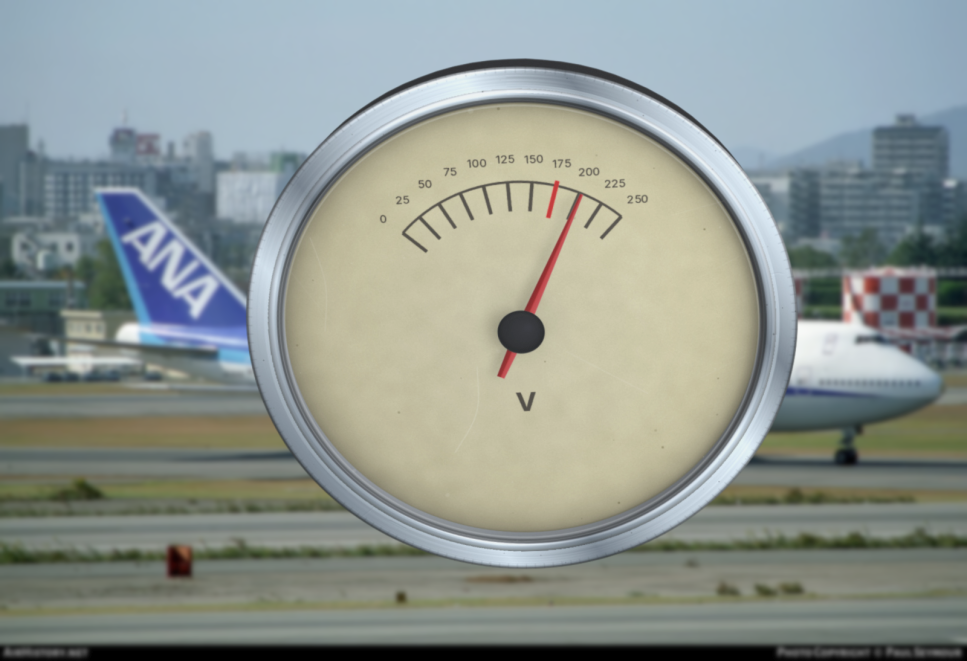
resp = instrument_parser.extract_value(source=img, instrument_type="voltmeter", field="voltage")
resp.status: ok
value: 200 V
